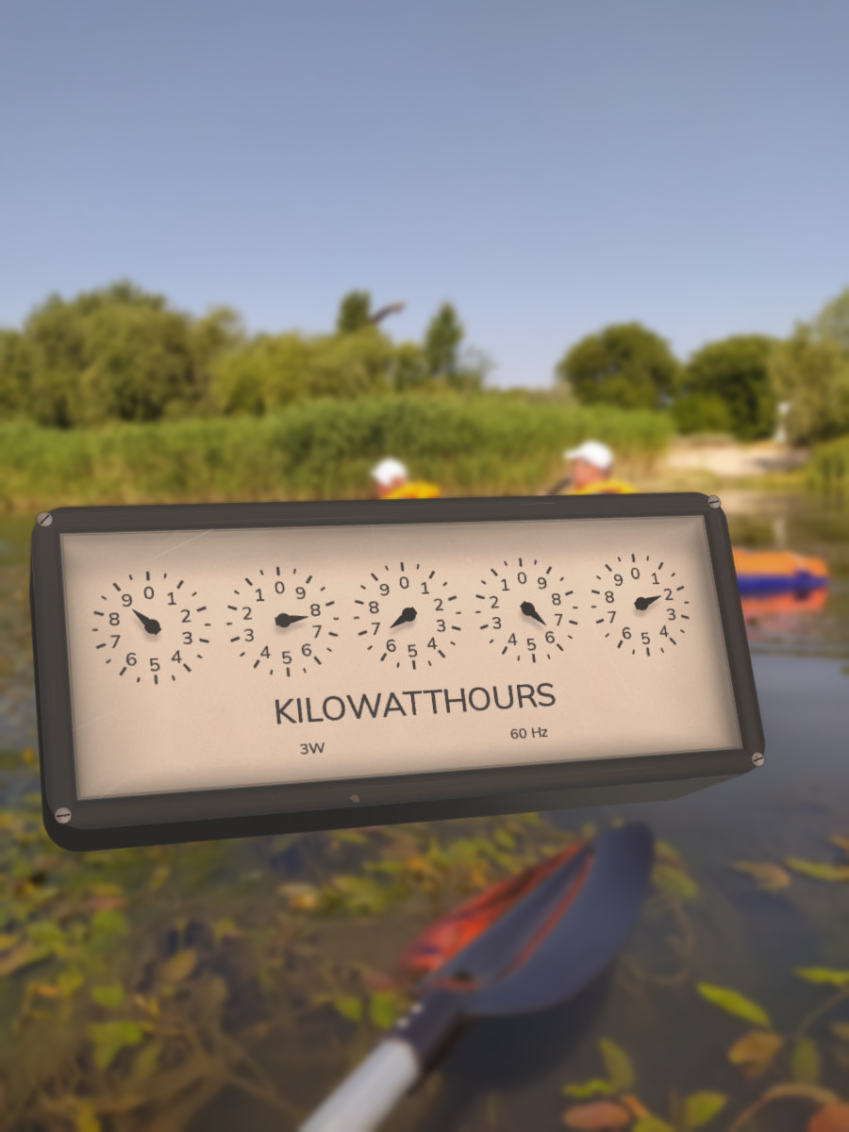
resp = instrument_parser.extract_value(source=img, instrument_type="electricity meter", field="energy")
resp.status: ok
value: 87662 kWh
